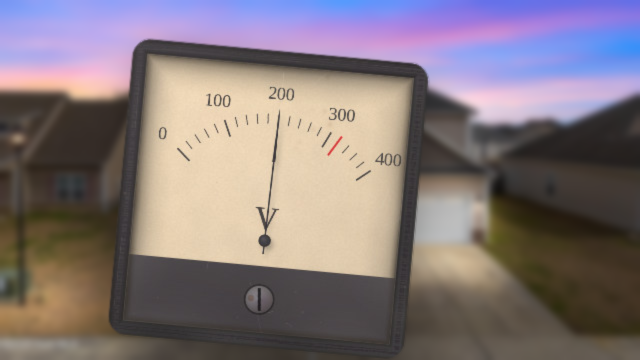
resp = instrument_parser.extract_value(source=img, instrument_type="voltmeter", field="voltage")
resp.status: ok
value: 200 V
